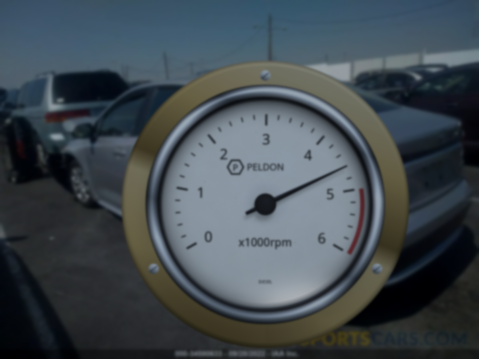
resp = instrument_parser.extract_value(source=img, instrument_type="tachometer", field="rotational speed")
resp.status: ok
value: 4600 rpm
